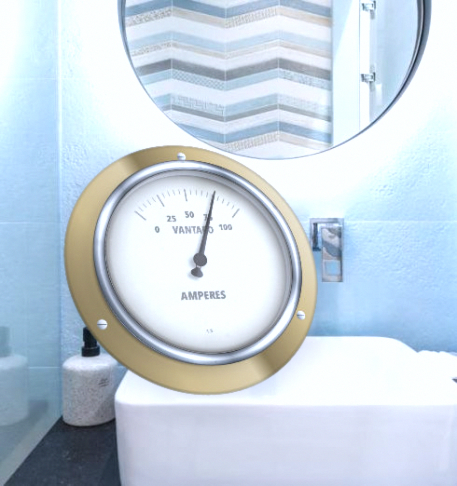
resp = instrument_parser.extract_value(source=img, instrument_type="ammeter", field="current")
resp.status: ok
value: 75 A
